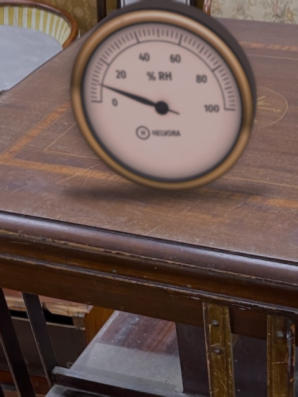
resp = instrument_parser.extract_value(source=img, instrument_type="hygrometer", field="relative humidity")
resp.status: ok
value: 10 %
